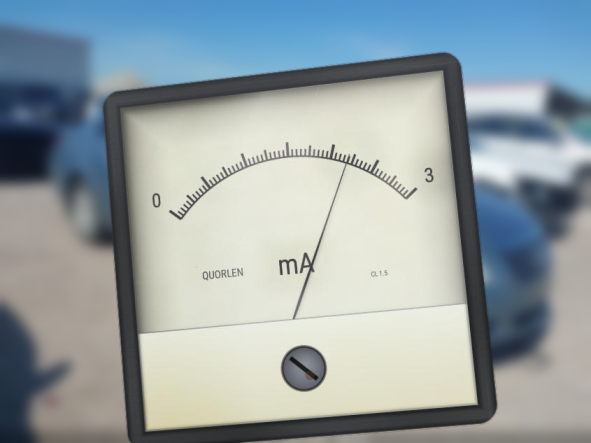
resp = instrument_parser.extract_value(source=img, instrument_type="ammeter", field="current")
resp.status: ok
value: 2.2 mA
